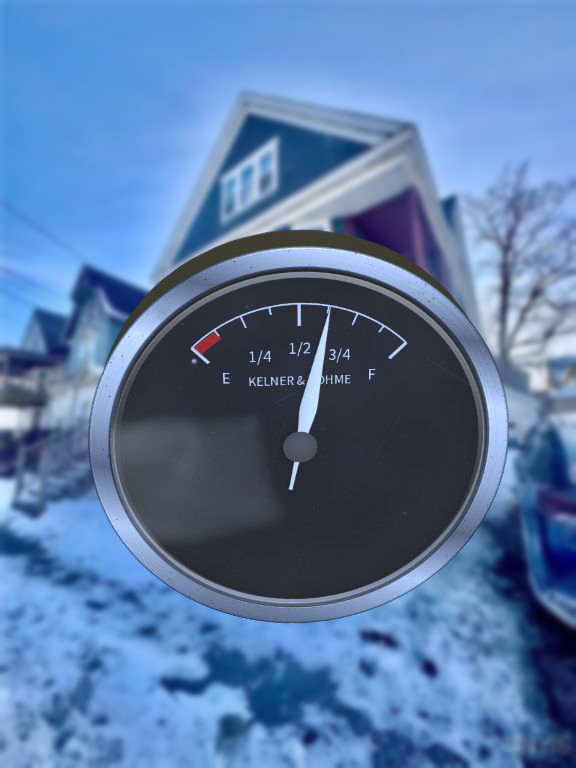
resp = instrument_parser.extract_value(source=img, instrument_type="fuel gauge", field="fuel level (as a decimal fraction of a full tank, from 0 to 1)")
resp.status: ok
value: 0.625
